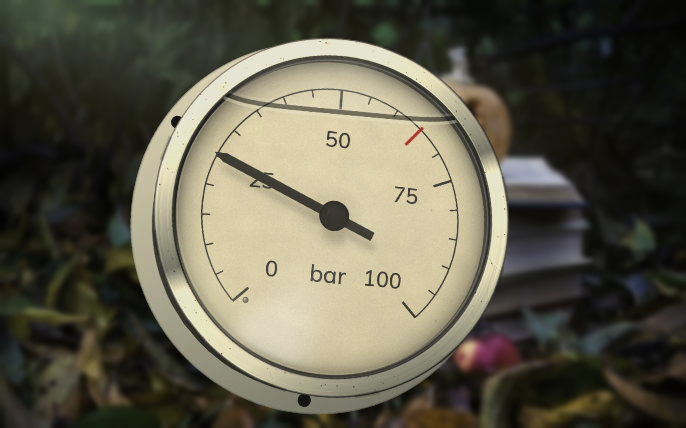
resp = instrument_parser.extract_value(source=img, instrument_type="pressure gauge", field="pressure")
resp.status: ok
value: 25 bar
